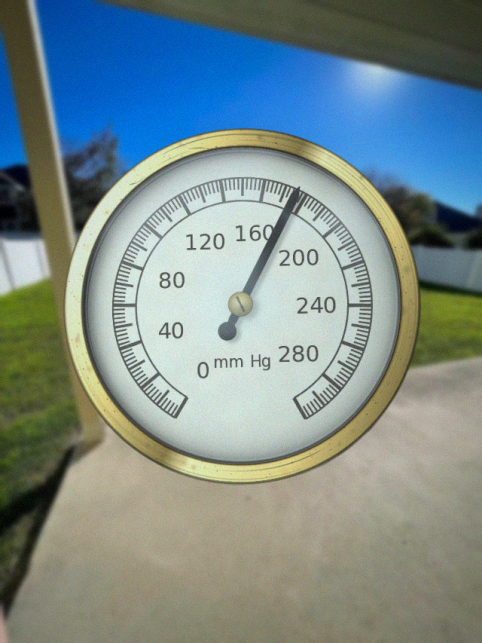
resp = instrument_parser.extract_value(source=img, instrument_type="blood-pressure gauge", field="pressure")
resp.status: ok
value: 176 mmHg
